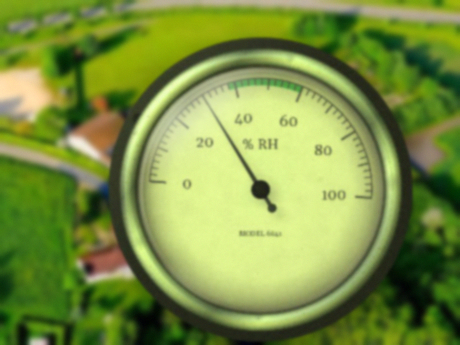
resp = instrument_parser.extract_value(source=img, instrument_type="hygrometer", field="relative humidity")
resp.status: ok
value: 30 %
